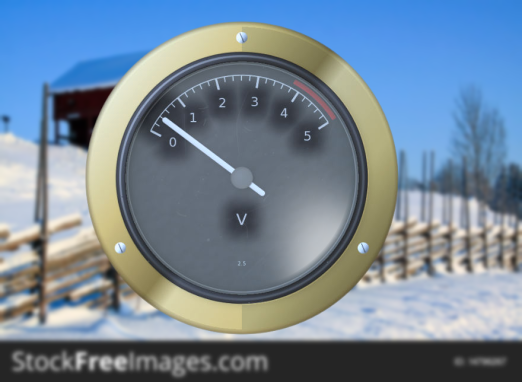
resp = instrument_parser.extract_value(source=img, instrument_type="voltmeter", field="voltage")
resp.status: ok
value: 0.4 V
